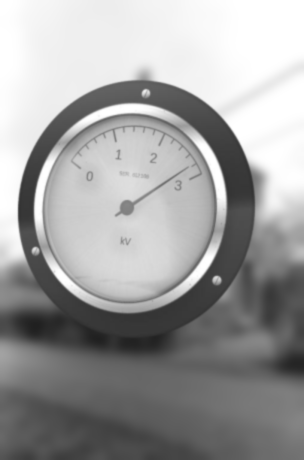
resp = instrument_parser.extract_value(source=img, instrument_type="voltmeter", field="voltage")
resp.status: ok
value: 2.8 kV
